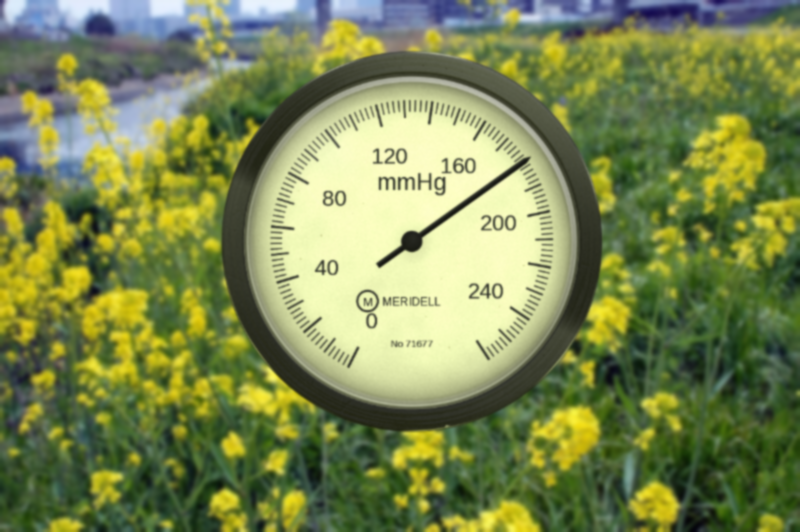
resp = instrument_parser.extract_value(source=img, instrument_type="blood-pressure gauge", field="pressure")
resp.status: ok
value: 180 mmHg
